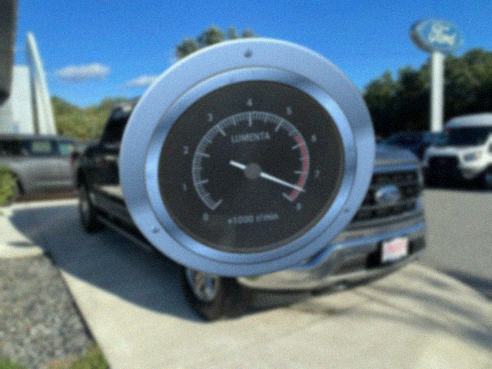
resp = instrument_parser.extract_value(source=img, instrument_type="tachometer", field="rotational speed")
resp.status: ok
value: 7500 rpm
